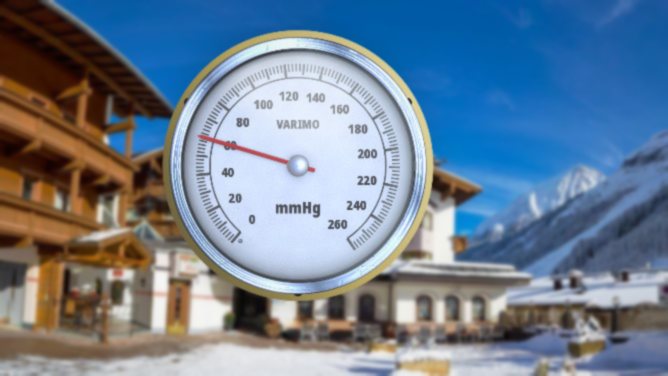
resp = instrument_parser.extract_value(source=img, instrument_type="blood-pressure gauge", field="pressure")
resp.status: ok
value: 60 mmHg
